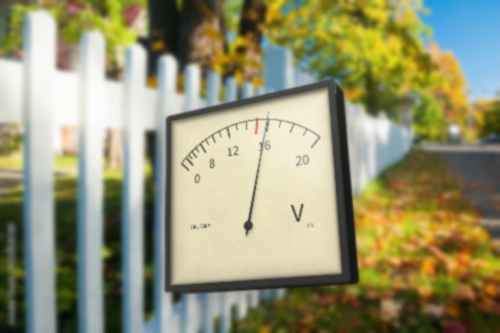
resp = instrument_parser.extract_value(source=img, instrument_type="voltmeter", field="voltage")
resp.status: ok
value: 16 V
